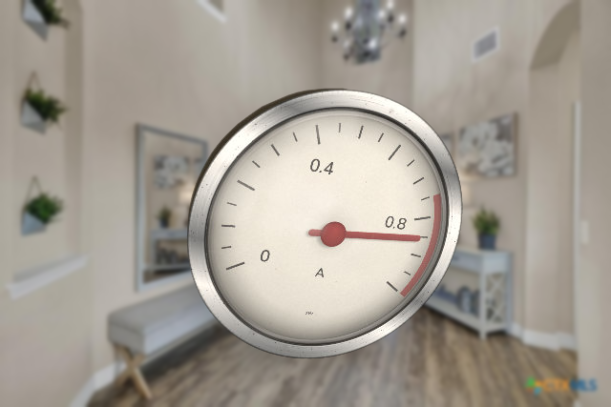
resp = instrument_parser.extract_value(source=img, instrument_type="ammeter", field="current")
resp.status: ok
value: 0.85 A
